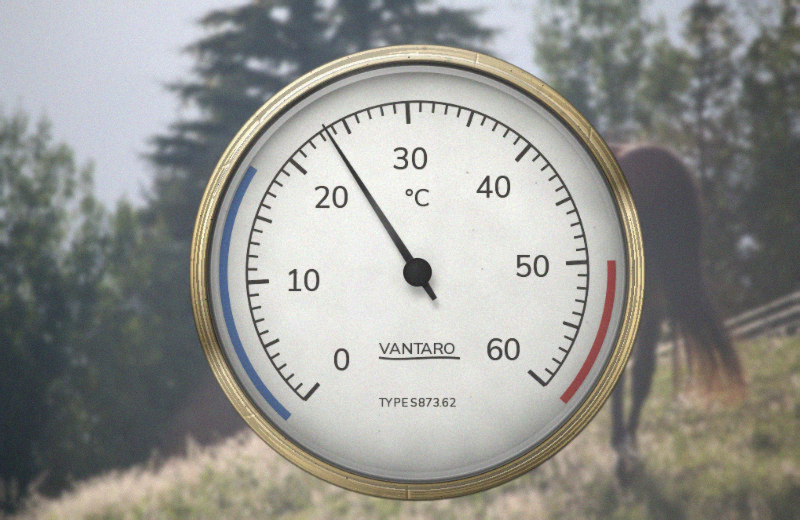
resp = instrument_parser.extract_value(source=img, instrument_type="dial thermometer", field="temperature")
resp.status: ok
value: 23.5 °C
